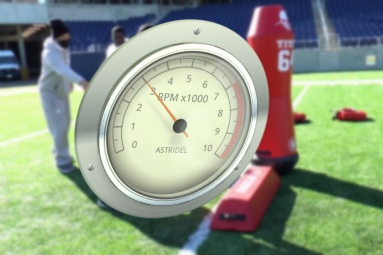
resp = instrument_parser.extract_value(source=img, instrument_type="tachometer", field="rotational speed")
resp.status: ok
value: 3000 rpm
